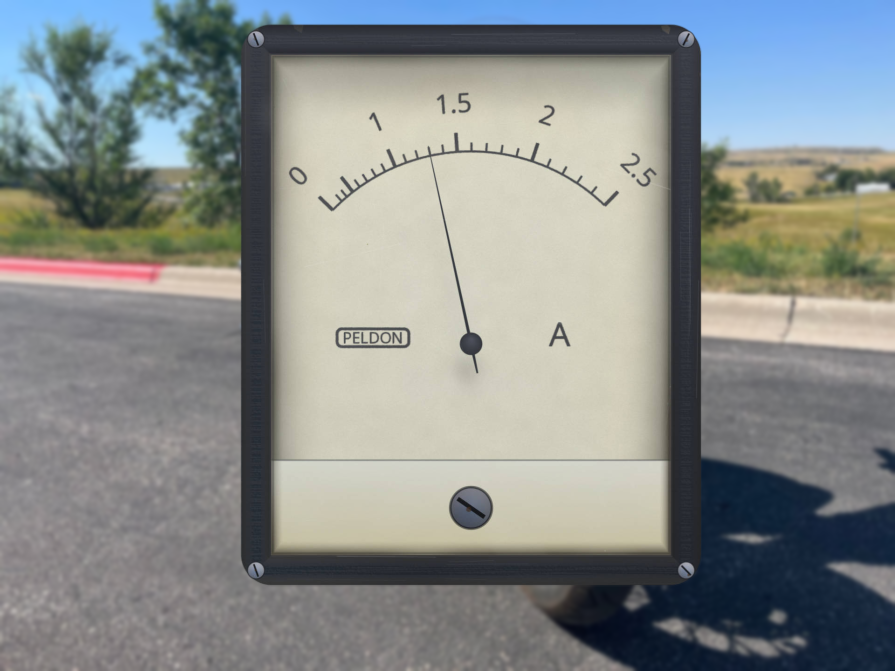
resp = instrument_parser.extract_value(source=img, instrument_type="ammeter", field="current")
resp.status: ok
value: 1.3 A
